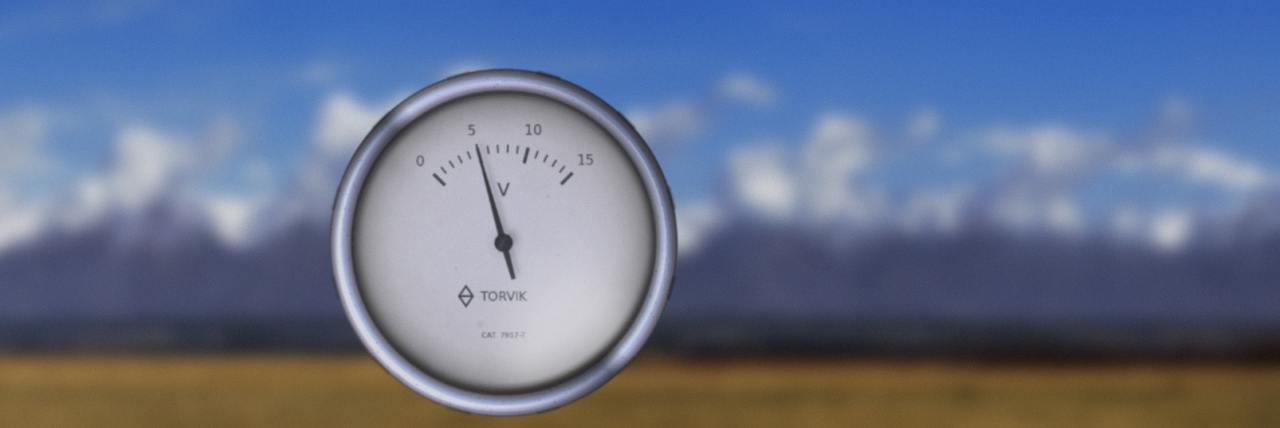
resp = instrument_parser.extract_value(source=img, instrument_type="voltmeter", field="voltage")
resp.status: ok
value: 5 V
